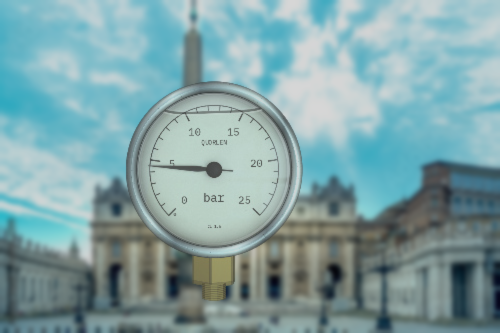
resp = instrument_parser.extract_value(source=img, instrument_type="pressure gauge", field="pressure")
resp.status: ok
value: 4.5 bar
